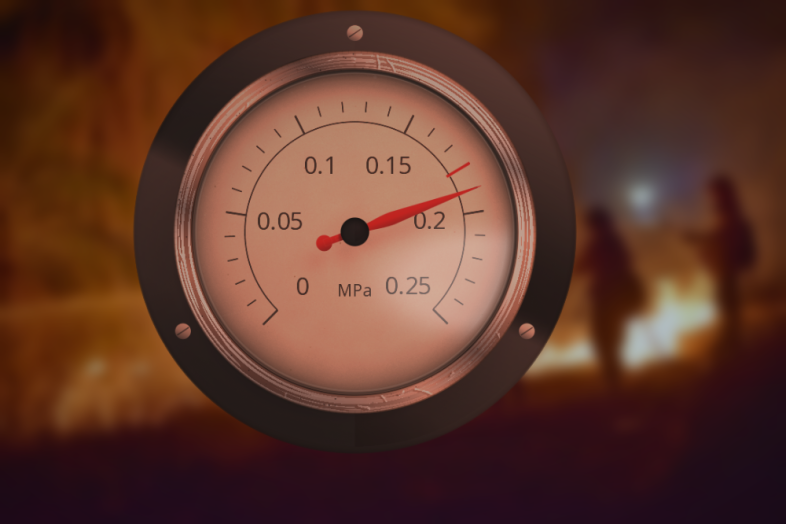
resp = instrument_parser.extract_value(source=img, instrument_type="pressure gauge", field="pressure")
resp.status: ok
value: 0.19 MPa
